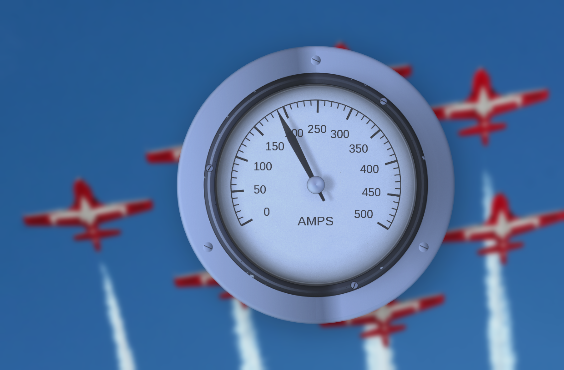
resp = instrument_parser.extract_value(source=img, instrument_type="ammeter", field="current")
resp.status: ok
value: 190 A
